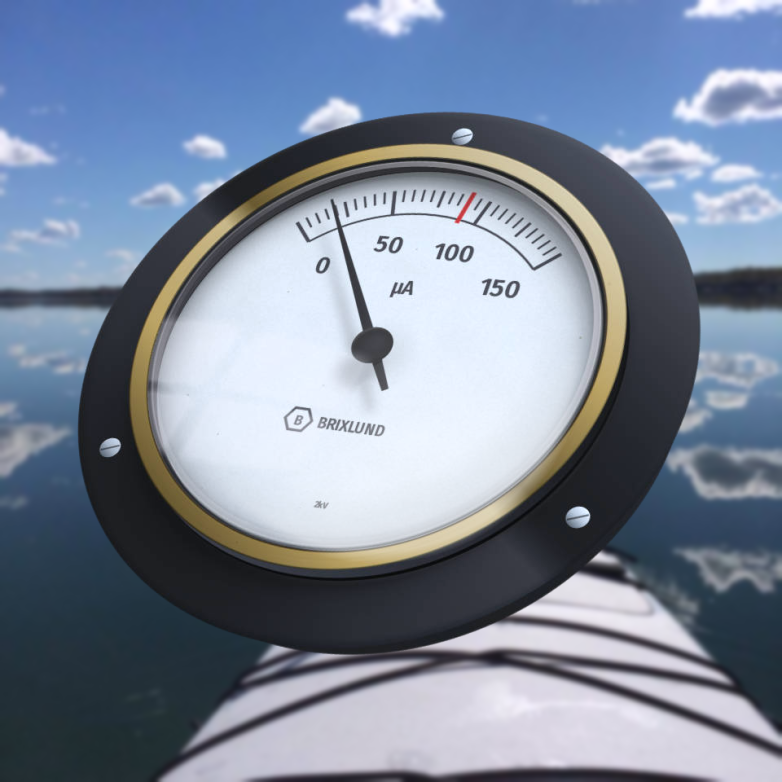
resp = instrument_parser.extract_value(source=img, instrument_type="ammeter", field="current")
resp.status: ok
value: 20 µA
